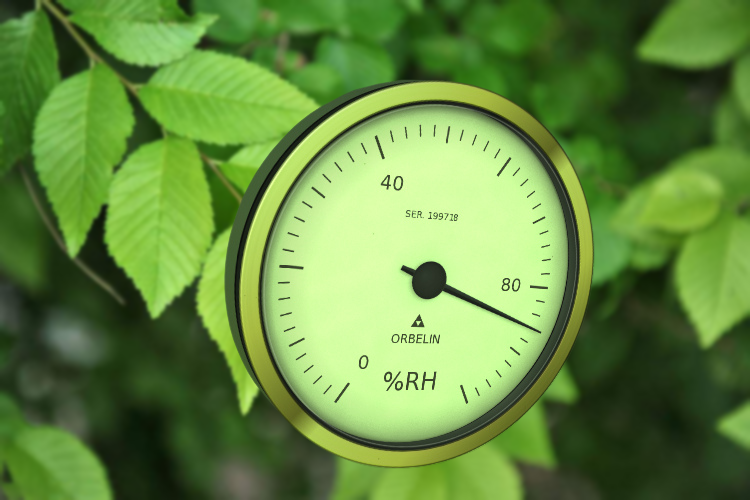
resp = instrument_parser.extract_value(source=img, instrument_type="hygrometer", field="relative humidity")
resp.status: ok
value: 86 %
